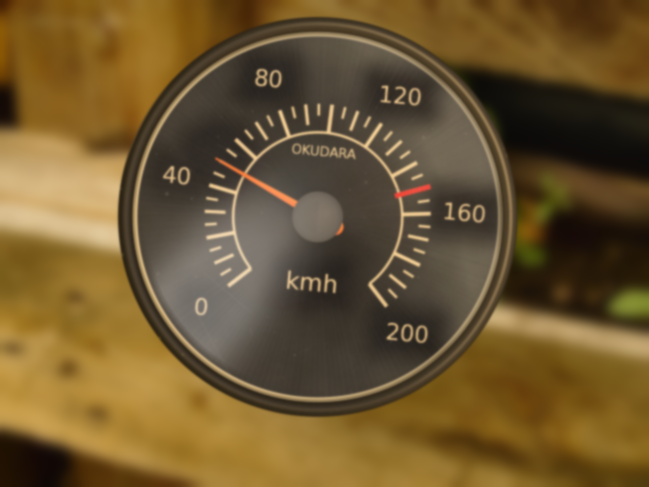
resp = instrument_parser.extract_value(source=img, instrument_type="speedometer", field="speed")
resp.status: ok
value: 50 km/h
